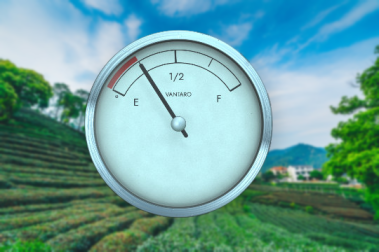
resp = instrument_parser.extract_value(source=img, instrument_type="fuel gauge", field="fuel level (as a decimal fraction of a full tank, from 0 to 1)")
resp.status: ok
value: 0.25
